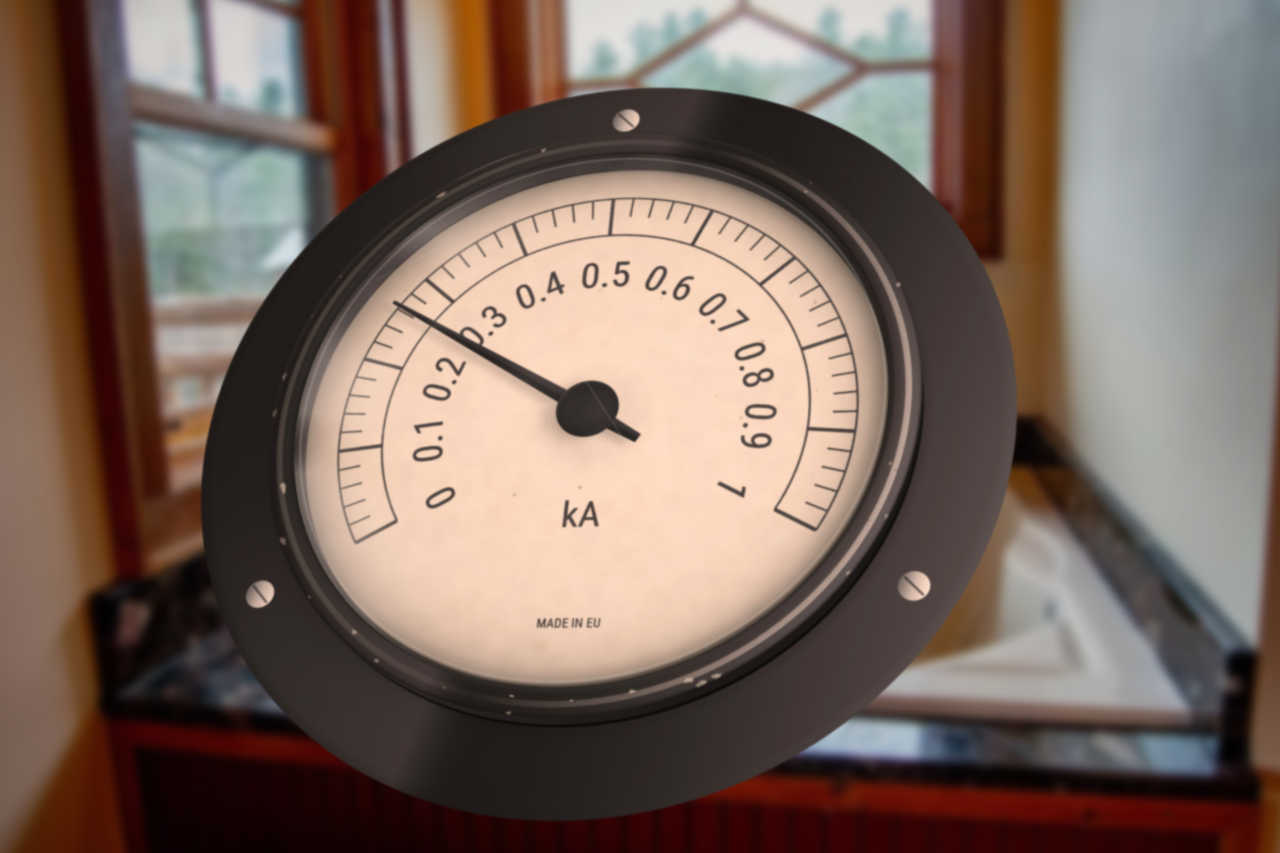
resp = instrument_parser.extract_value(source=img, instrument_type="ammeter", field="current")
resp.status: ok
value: 0.26 kA
